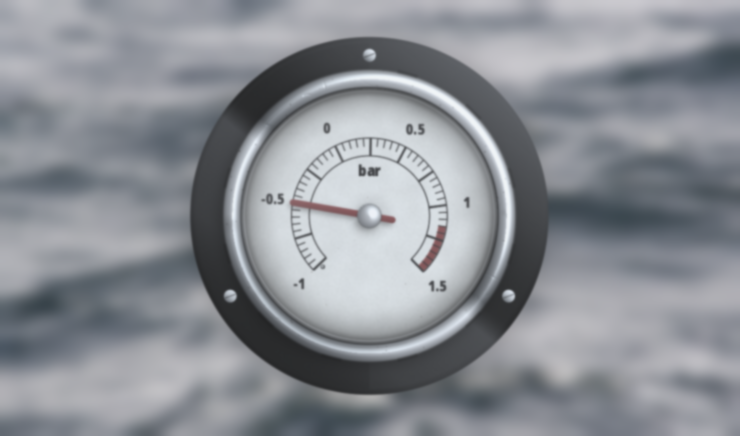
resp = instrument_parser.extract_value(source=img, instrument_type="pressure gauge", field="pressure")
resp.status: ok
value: -0.5 bar
